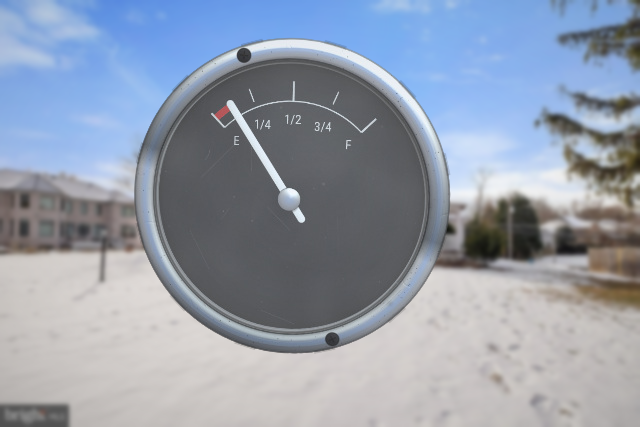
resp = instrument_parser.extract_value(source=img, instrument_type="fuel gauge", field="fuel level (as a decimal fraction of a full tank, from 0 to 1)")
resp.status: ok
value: 0.125
